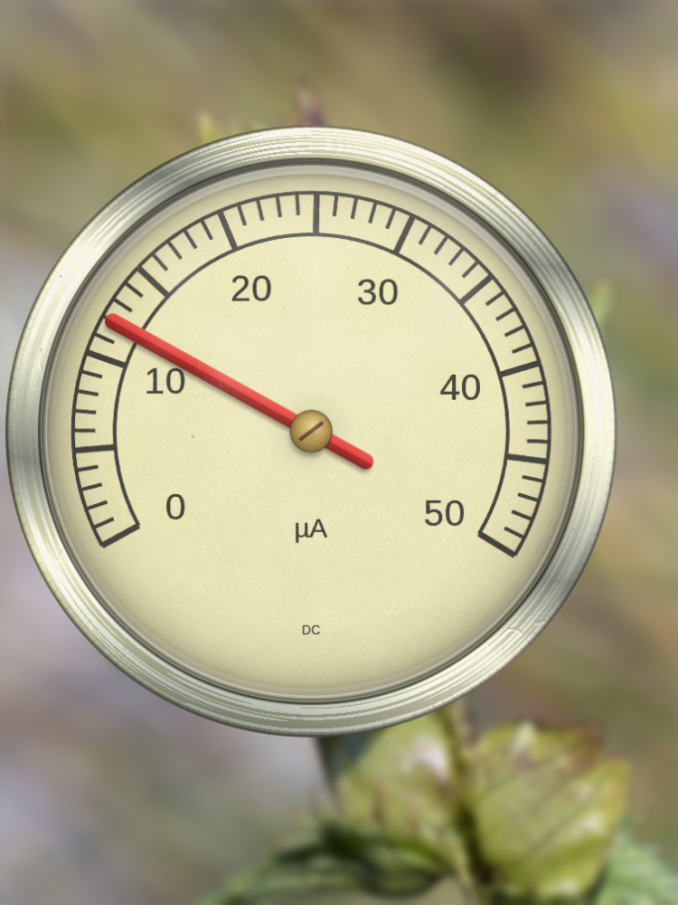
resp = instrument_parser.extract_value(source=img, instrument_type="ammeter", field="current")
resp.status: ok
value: 12 µA
